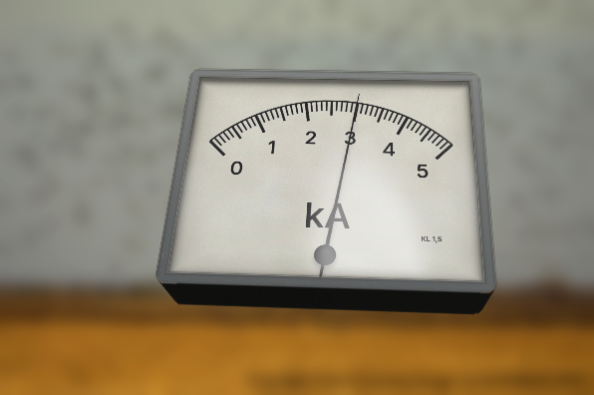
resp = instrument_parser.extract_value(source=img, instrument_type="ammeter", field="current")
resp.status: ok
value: 3 kA
